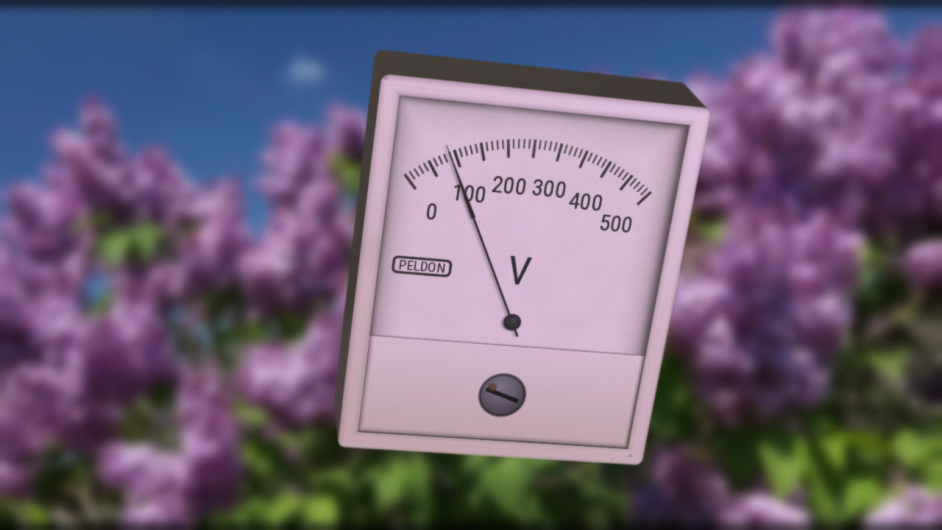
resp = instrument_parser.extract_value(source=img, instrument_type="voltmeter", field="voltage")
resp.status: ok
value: 90 V
